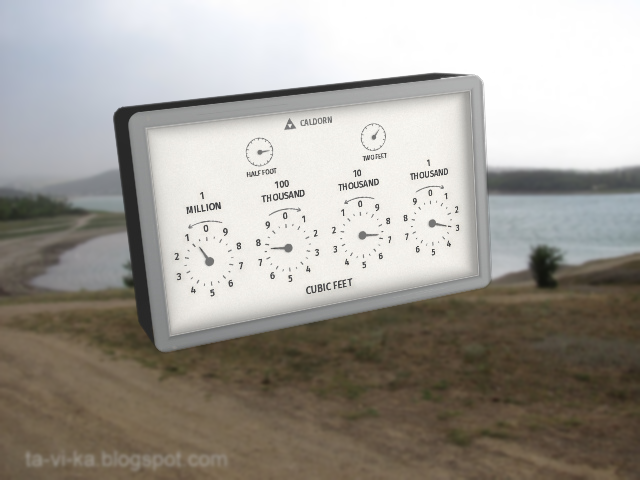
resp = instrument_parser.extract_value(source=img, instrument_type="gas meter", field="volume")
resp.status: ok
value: 77300 ft³
